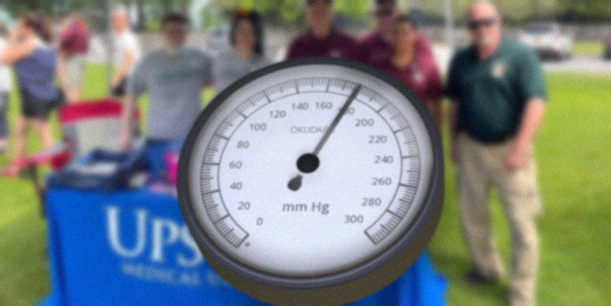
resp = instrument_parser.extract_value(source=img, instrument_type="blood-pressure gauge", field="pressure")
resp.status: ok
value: 180 mmHg
